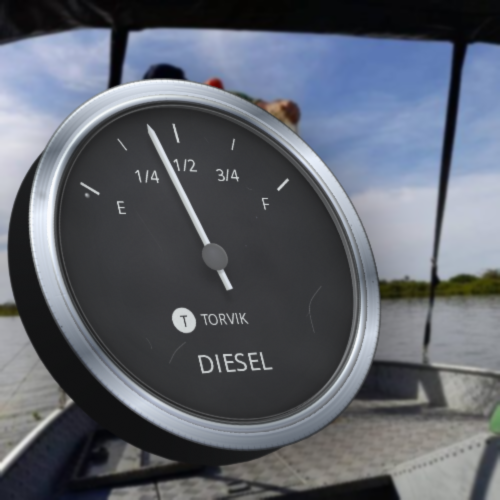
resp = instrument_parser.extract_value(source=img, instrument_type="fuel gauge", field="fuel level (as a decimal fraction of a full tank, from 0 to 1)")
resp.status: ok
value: 0.375
